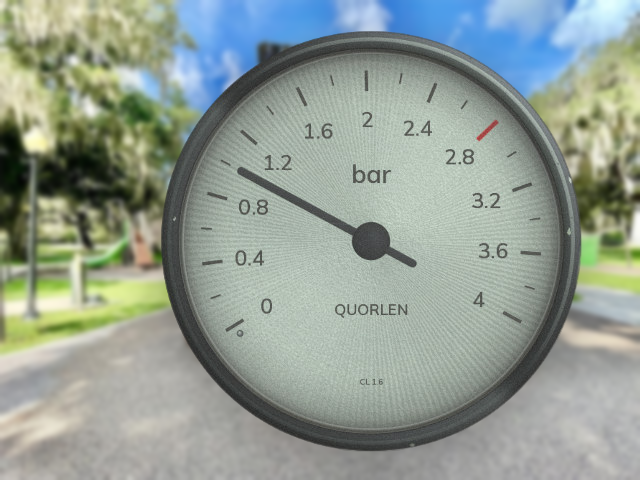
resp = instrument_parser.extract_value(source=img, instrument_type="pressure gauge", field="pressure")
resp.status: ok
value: 1 bar
